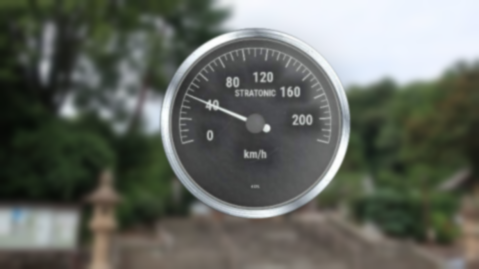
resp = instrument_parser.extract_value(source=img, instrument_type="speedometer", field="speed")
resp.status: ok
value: 40 km/h
